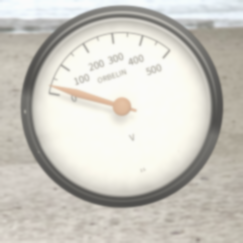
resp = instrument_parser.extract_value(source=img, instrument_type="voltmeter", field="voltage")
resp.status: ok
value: 25 V
